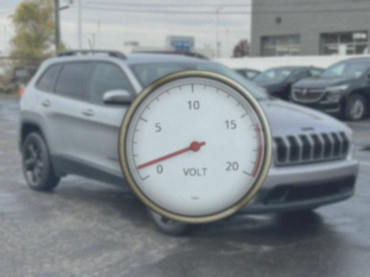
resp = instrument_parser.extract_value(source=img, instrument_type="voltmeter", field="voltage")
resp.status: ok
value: 1 V
